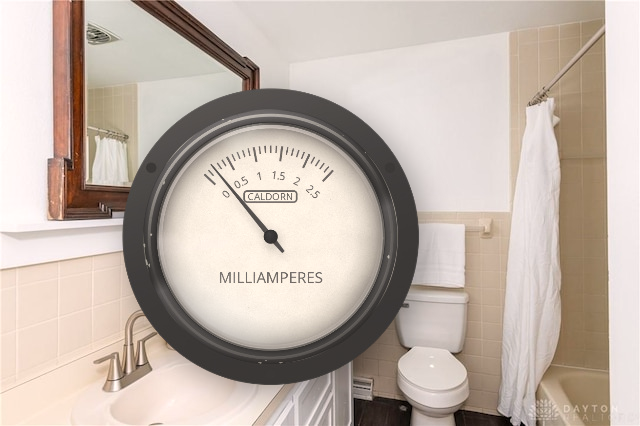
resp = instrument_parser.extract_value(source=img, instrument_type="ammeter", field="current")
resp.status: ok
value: 0.2 mA
